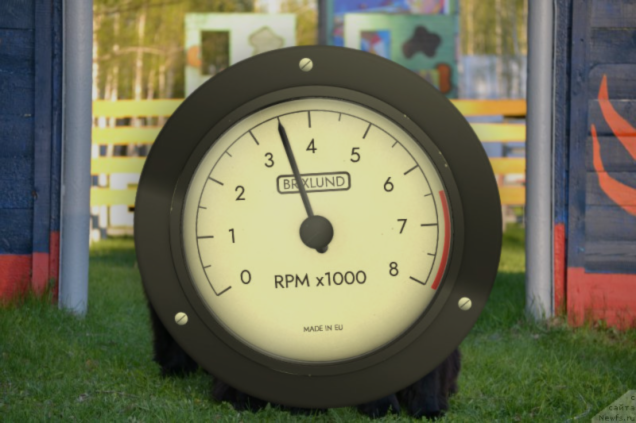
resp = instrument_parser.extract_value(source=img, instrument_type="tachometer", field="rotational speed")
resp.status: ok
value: 3500 rpm
